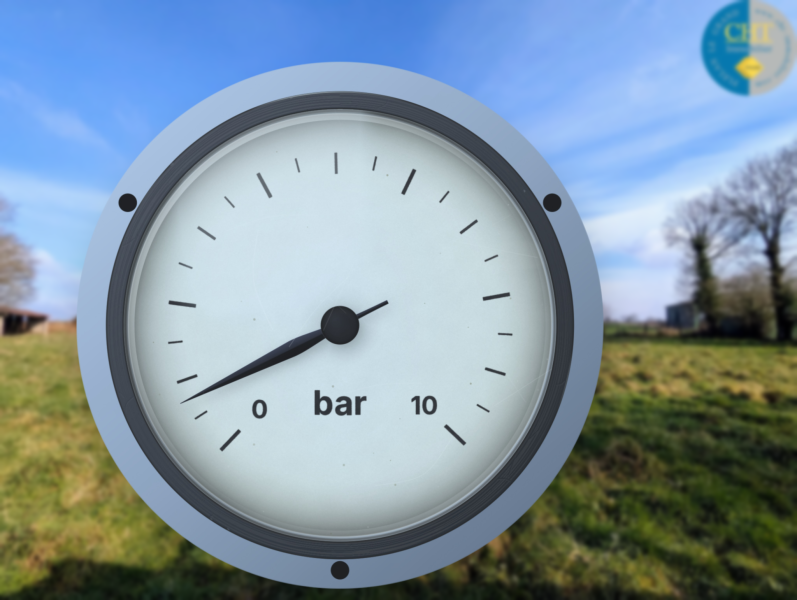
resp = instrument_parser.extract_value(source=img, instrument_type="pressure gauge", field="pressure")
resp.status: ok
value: 0.75 bar
